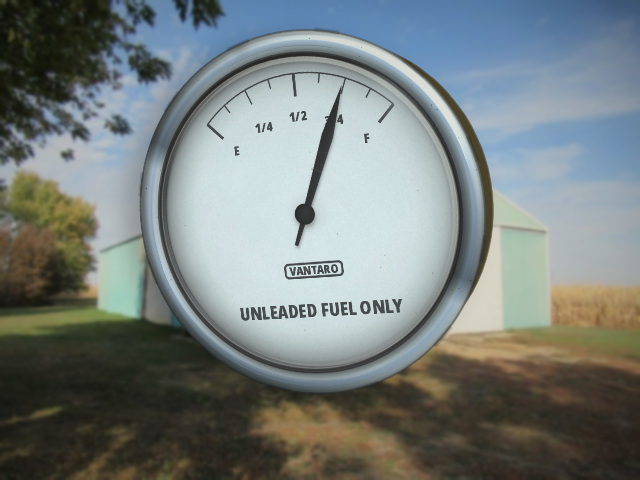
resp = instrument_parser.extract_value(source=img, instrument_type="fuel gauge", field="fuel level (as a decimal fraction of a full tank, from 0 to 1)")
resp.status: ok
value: 0.75
